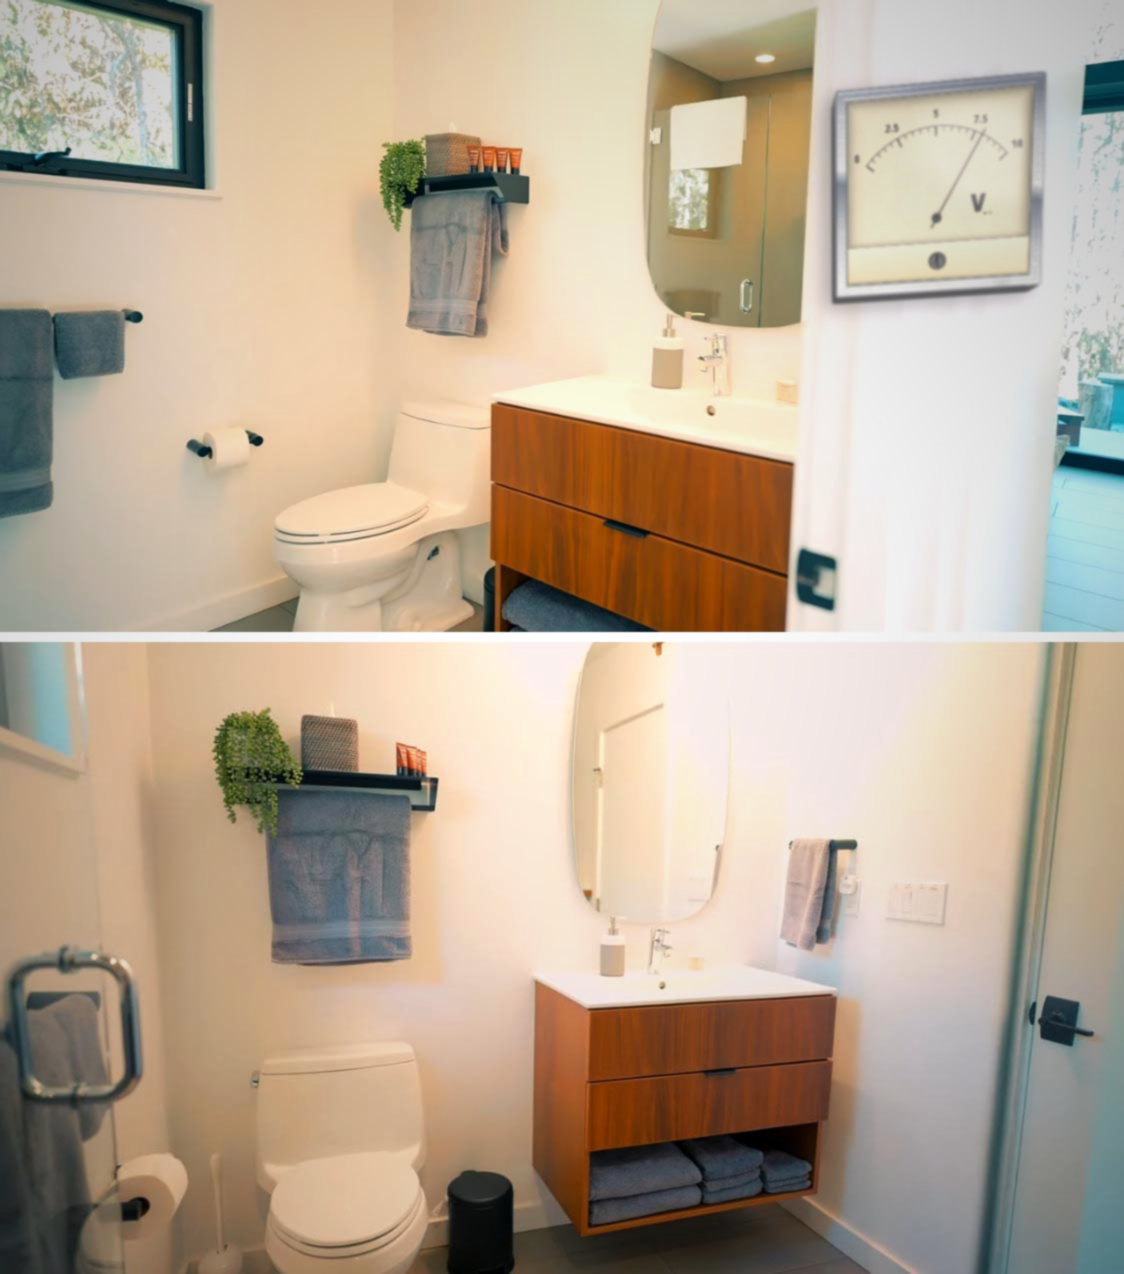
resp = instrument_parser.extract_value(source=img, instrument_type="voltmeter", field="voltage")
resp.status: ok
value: 8 V
